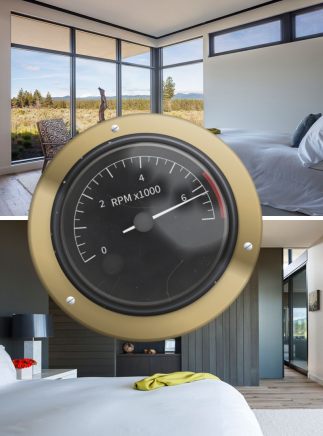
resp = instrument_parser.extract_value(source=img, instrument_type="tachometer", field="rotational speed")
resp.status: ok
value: 6250 rpm
